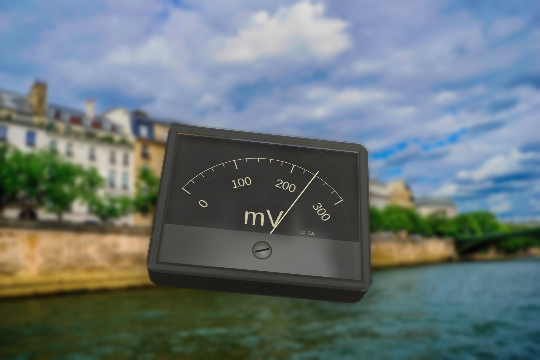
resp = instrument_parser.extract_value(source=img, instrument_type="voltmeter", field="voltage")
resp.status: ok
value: 240 mV
